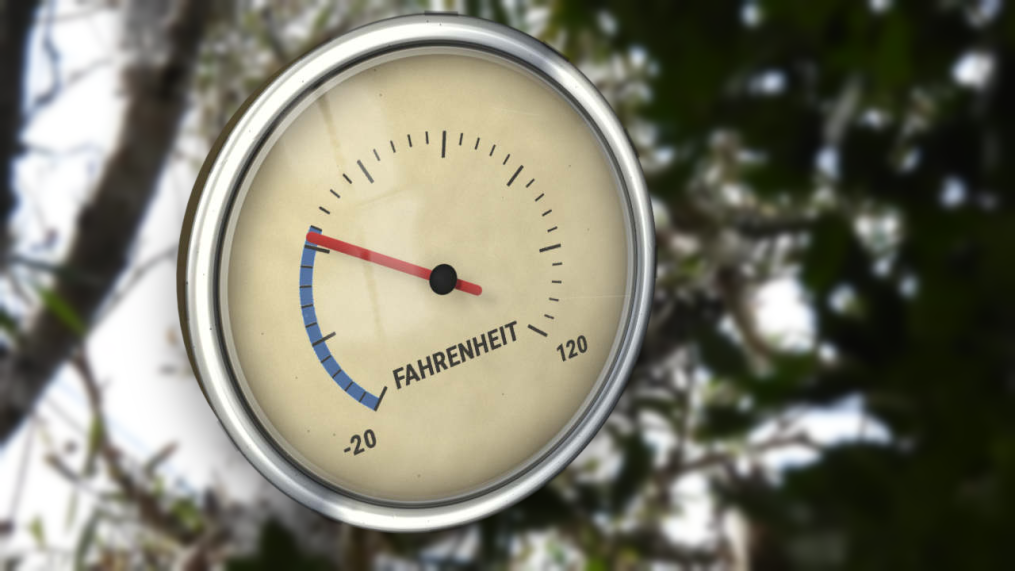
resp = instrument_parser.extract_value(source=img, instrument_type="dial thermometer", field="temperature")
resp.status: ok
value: 22 °F
